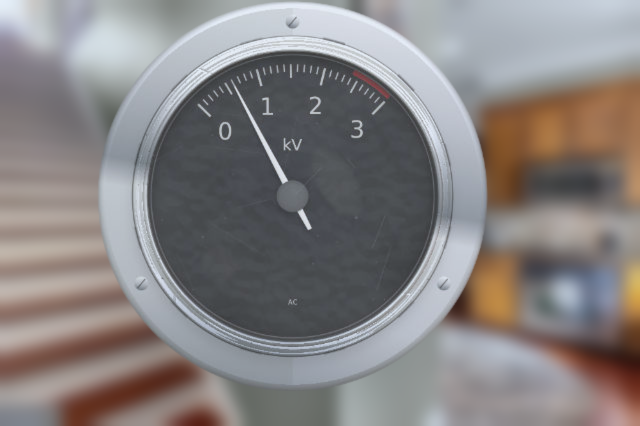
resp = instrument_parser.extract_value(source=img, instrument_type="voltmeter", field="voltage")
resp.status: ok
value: 0.6 kV
